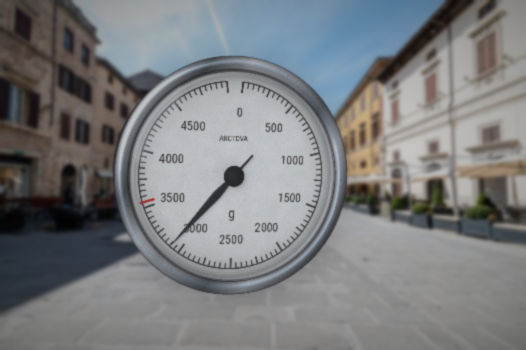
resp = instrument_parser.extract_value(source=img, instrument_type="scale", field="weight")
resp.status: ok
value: 3100 g
